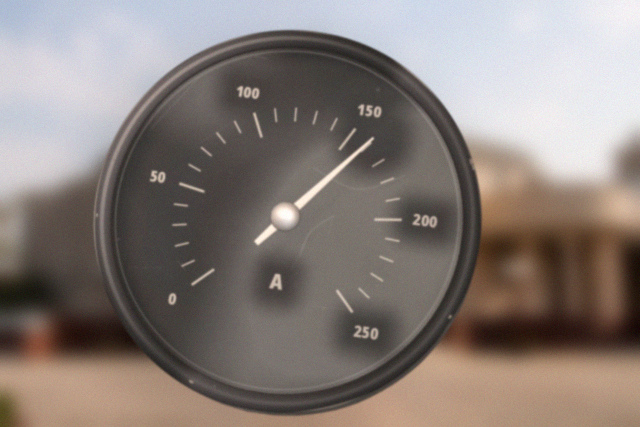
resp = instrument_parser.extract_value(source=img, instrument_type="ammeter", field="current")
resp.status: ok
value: 160 A
